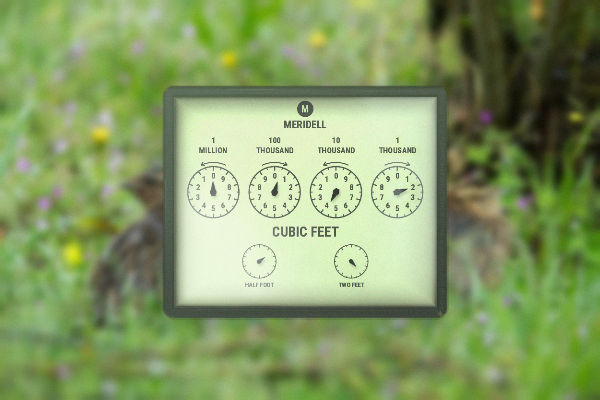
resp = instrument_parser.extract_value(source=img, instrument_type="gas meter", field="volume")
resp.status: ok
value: 4200 ft³
